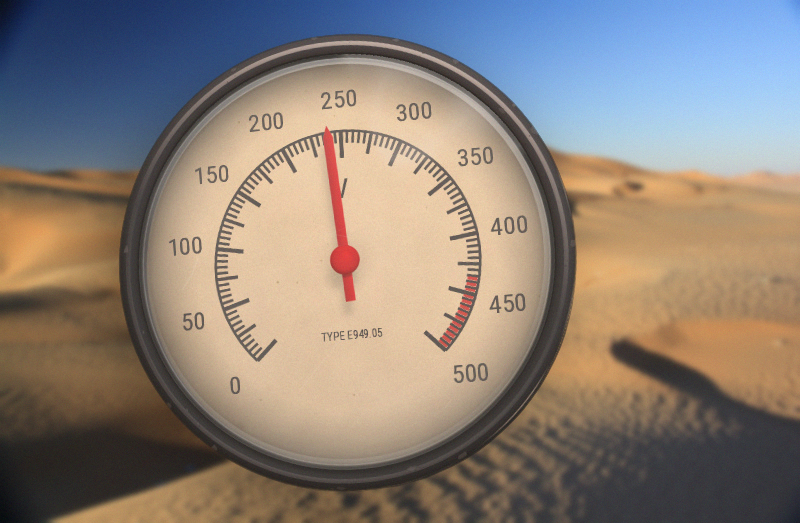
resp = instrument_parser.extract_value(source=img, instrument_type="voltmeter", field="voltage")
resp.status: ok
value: 240 V
